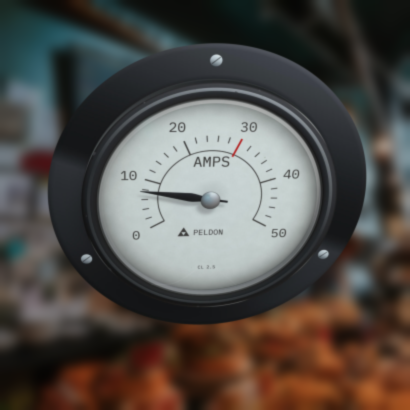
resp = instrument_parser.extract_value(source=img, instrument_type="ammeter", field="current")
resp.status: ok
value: 8 A
